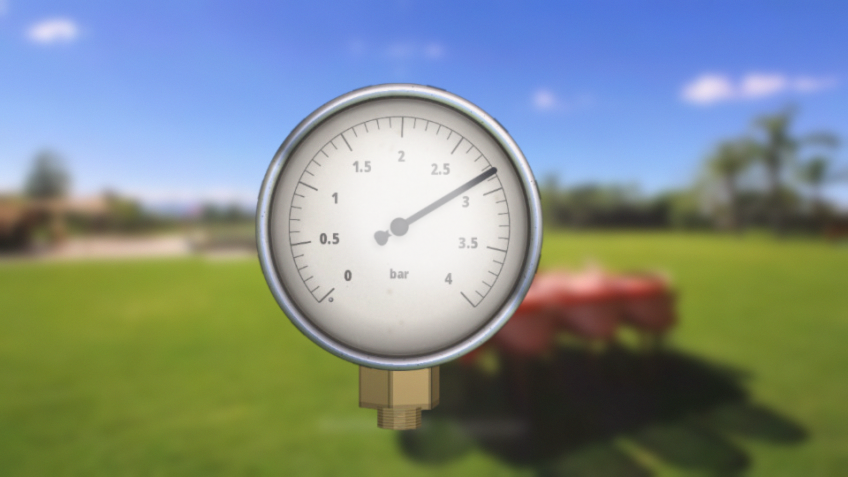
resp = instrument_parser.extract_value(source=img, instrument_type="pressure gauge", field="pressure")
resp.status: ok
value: 2.85 bar
